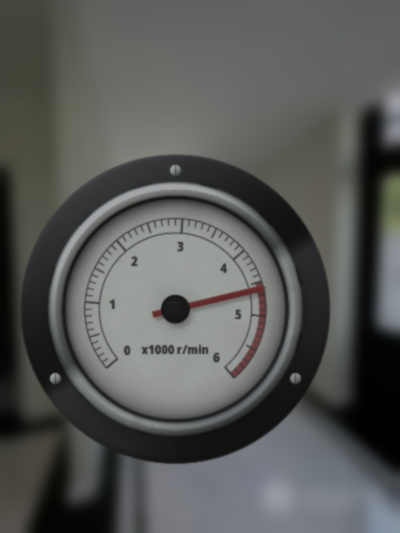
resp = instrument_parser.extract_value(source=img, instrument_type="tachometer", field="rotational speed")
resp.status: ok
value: 4600 rpm
